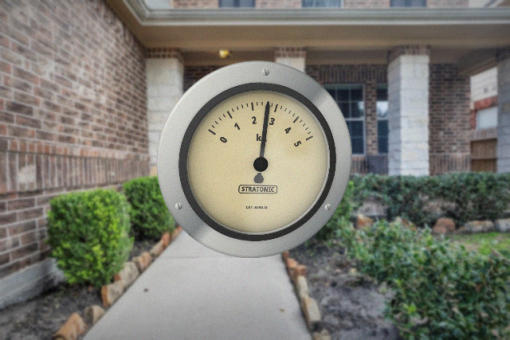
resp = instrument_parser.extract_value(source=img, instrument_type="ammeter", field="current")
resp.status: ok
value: 2.6 kA
